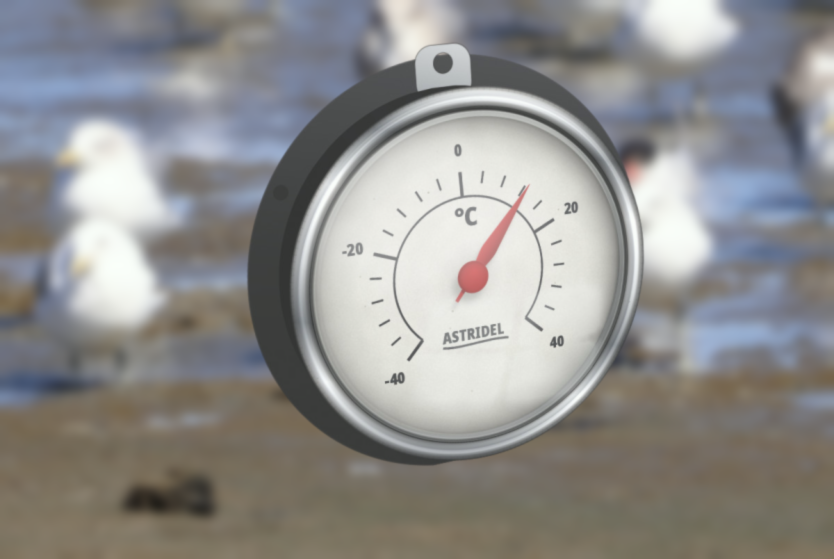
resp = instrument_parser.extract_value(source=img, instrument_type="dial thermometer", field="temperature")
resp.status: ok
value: 12 °C
